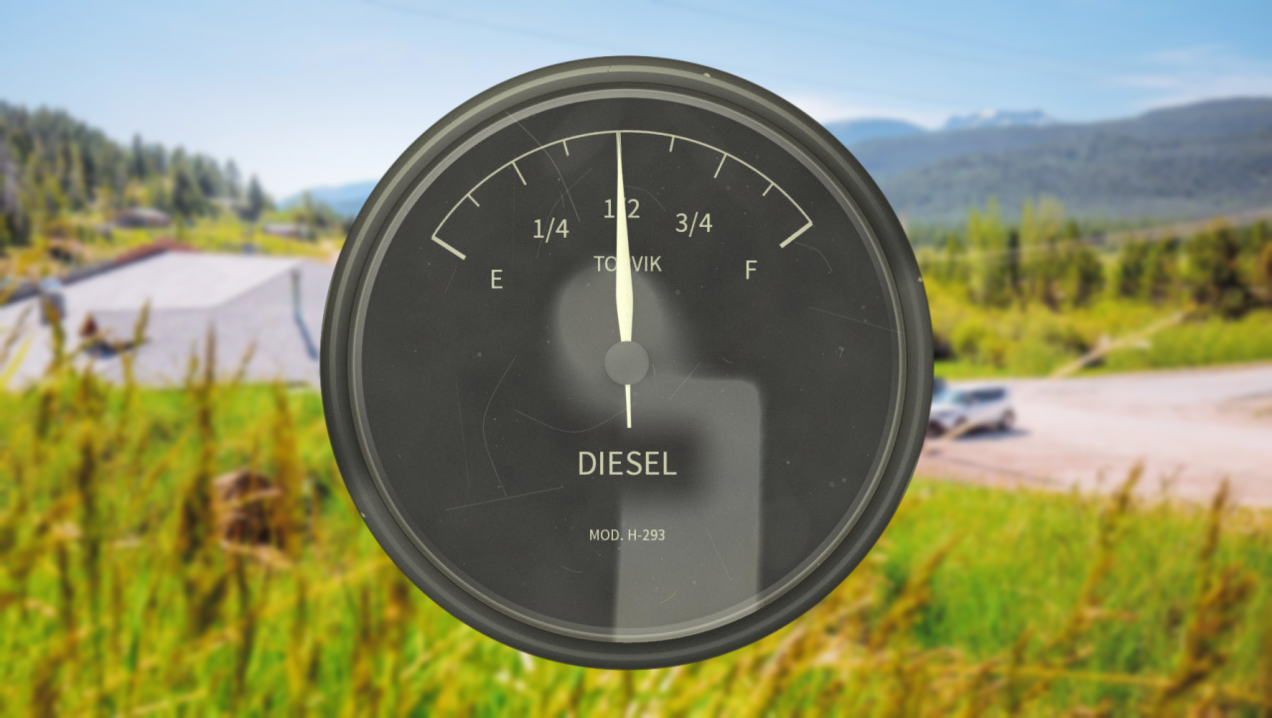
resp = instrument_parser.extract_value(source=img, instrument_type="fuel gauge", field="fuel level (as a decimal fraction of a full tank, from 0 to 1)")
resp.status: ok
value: 0.5
